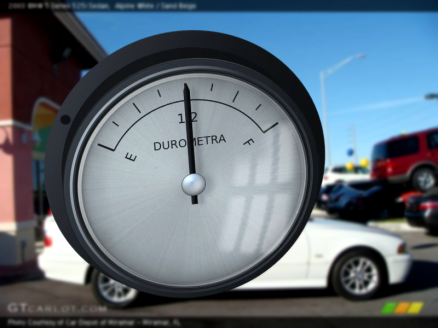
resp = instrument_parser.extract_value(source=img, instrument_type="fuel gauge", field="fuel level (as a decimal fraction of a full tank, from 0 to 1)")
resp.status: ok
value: 0.5
